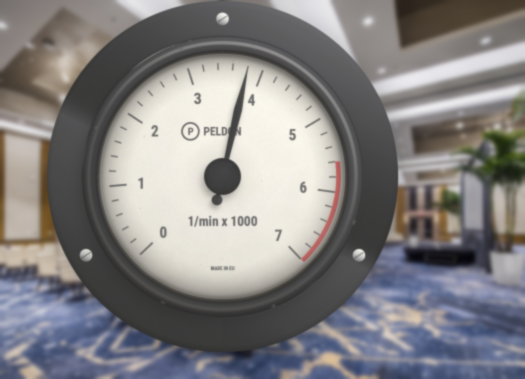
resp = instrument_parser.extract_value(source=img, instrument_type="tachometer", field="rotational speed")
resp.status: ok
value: 3800 rpm
